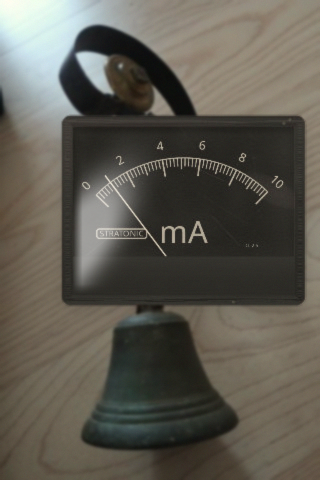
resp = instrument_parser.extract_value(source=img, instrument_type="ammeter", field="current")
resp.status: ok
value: 1 mA
